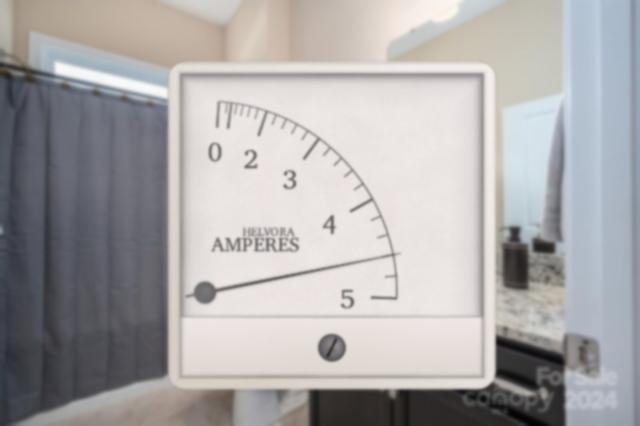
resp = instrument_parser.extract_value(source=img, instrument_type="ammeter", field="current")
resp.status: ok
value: 4.6 A
